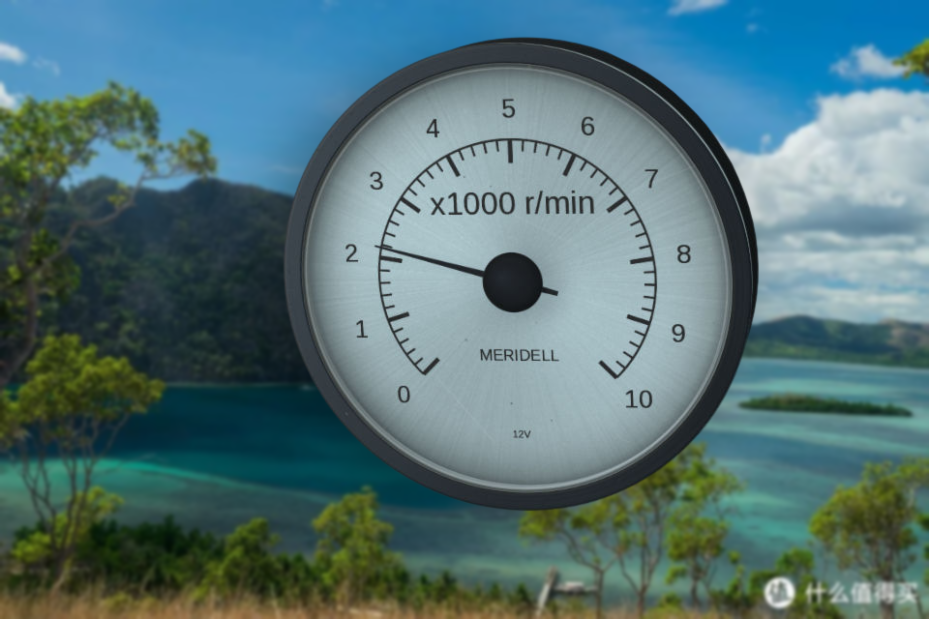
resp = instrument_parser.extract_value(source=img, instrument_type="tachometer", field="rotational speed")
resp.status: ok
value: 2200 rpm
